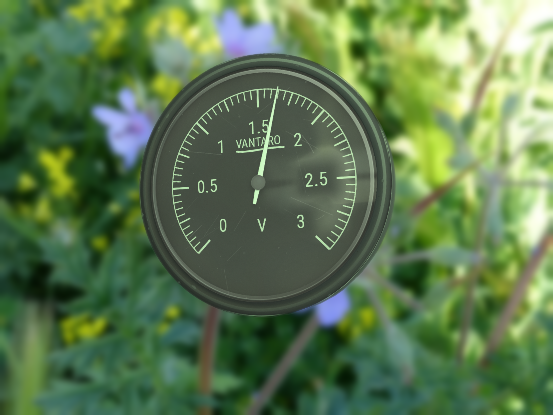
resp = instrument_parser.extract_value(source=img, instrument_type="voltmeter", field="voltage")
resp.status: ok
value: 1.65 V
